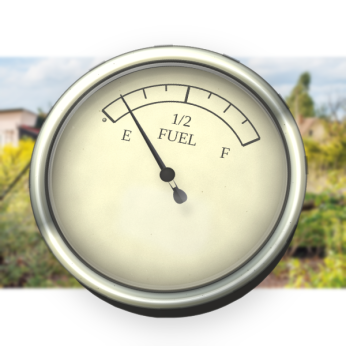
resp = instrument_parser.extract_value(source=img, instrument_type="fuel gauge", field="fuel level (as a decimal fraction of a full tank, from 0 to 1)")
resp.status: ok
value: 0.125
